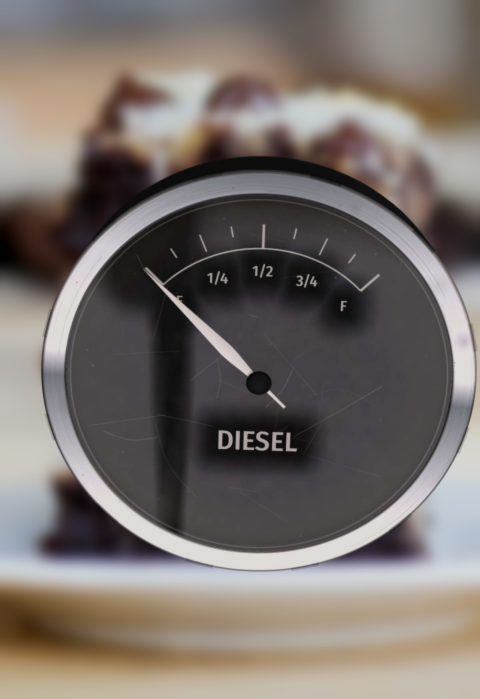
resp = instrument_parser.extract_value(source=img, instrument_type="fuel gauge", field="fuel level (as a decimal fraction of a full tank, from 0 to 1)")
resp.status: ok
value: 0
